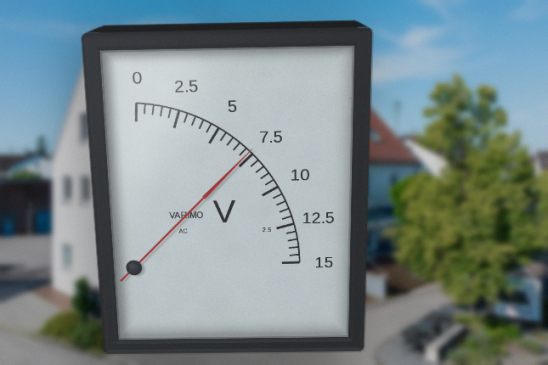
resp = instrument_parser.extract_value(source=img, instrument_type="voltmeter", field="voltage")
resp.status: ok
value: 7.25 V
